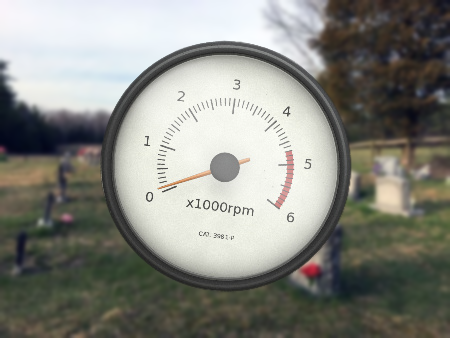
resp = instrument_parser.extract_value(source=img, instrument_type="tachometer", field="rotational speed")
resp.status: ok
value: 100 rpm
